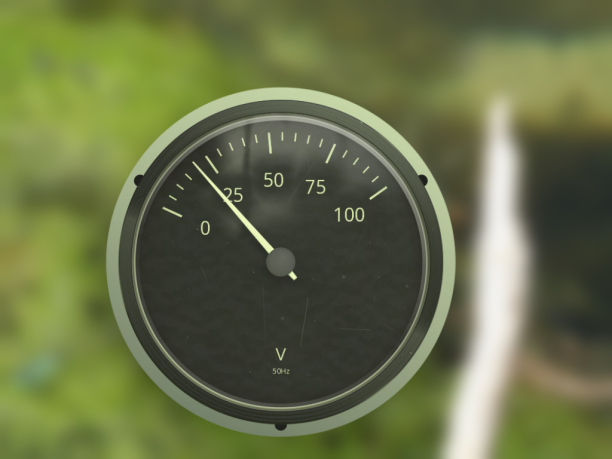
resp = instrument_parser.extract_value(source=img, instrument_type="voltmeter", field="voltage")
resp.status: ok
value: 20 V
